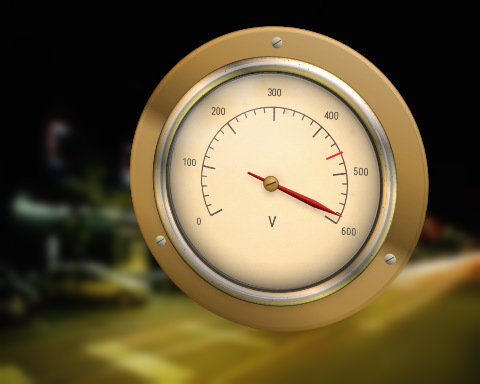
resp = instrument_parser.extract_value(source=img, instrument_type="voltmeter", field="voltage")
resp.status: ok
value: 580 V
